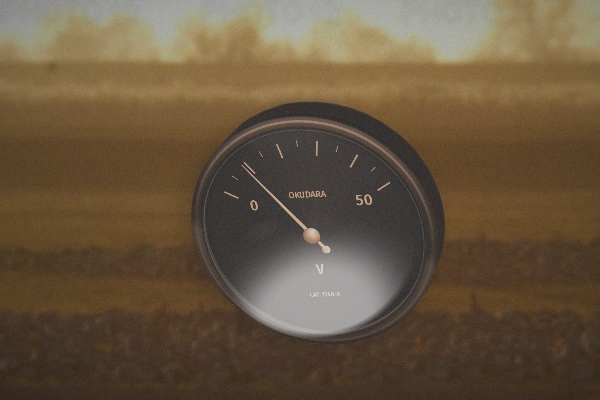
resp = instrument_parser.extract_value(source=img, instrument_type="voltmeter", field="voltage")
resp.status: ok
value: 10 V
